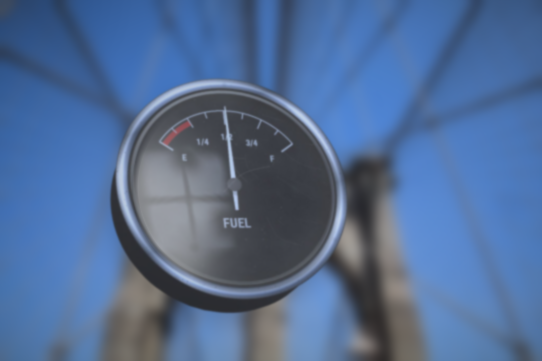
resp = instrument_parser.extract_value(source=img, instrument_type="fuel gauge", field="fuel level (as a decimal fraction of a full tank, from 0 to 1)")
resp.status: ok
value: 0.5
